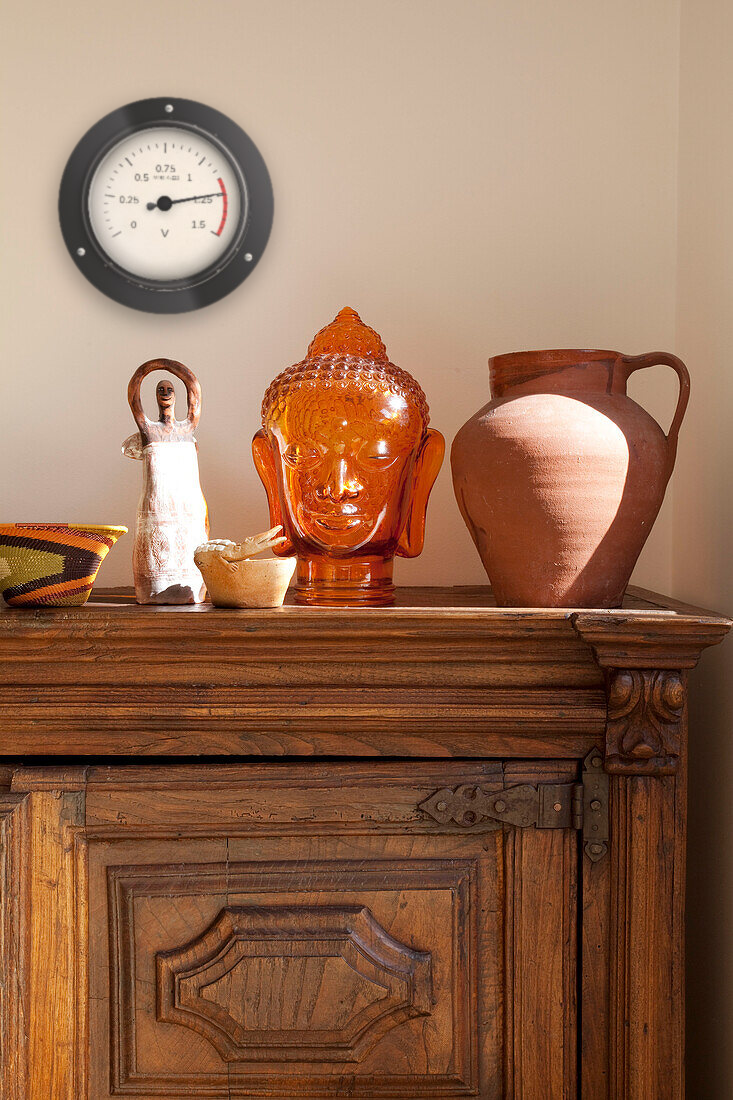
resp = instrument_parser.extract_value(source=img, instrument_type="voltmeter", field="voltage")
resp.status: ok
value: 1.25 V
